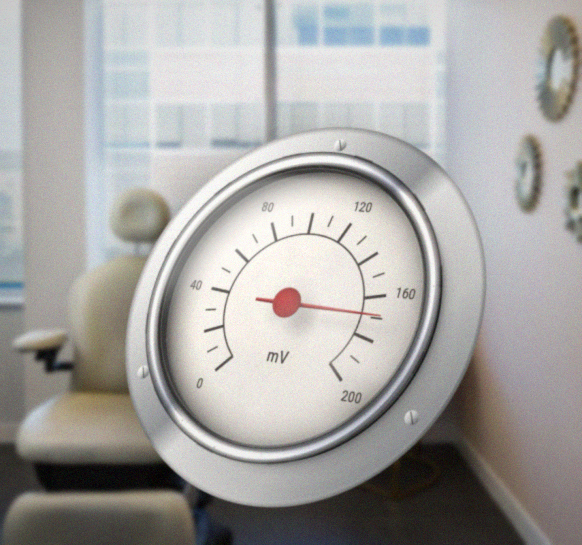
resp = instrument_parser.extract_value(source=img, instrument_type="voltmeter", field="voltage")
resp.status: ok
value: 170 mV
